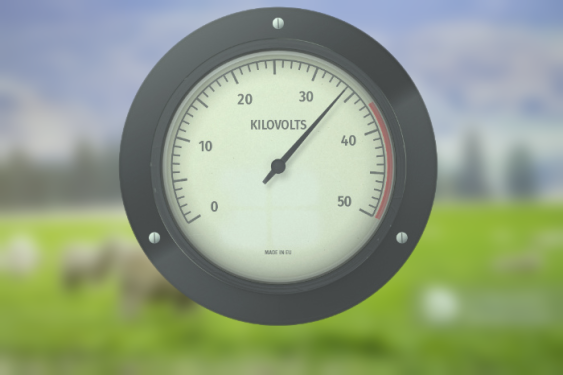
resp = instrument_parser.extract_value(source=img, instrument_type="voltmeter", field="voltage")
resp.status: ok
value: 34 kV
